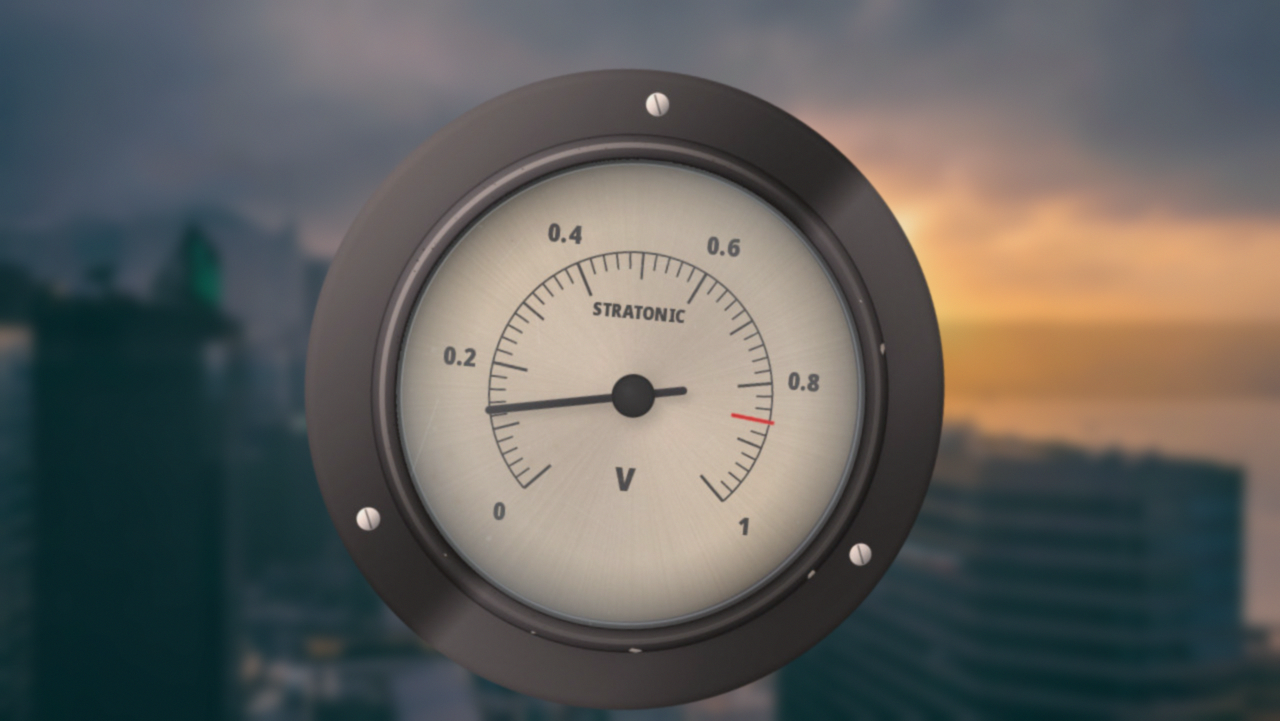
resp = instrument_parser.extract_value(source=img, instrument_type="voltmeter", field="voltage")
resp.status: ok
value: 0.13 V
